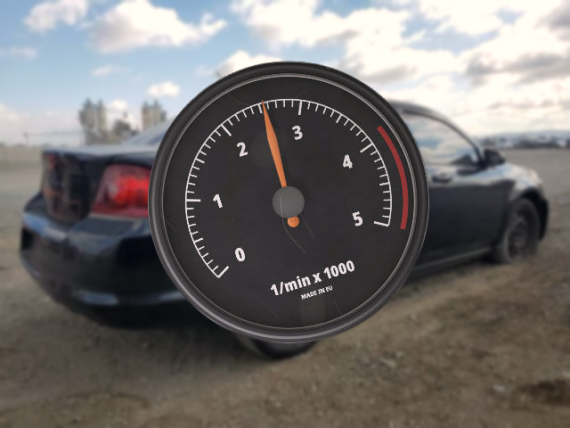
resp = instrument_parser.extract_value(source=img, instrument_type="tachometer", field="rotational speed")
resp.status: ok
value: 2550 rpm
